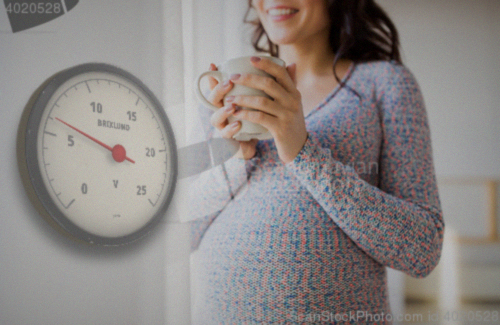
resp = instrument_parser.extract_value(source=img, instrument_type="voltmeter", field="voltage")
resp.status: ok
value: 6 V
